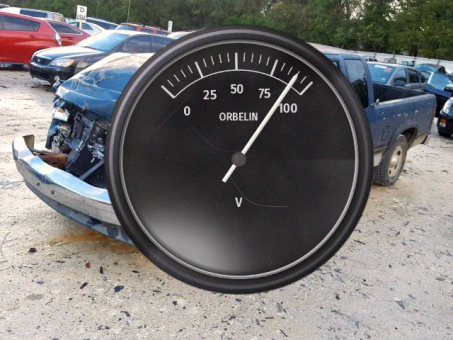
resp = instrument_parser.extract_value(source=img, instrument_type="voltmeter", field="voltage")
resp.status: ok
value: 90 V
